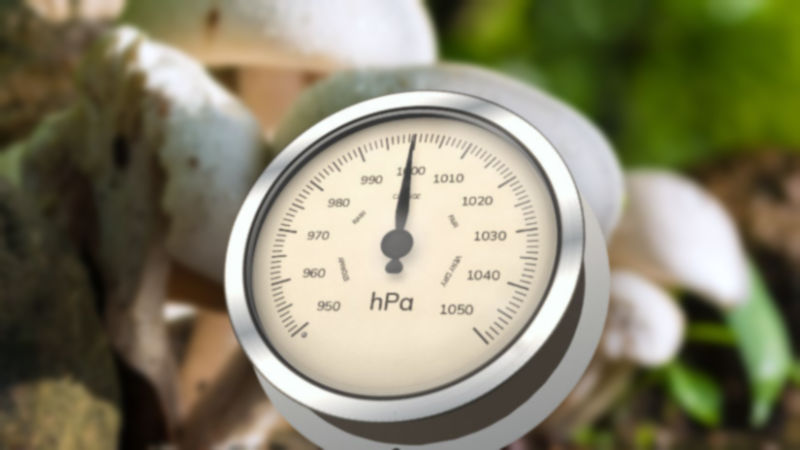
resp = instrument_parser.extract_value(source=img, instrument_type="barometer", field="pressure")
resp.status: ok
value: 1000 hPa
